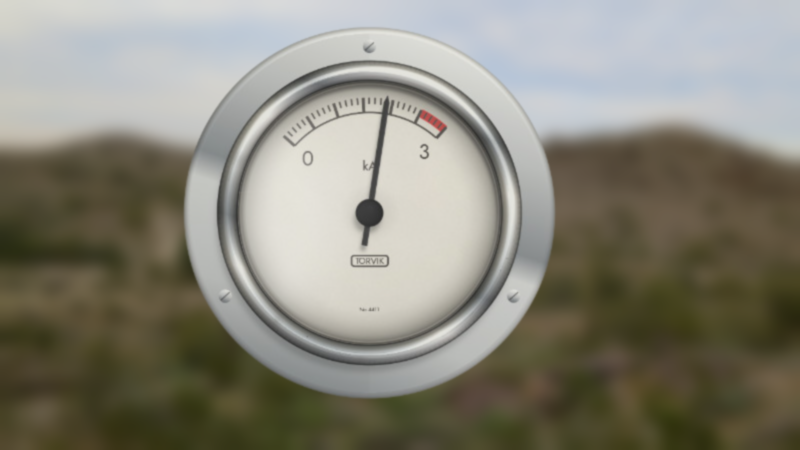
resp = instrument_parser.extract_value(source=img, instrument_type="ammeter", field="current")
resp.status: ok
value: 1.9 kA
